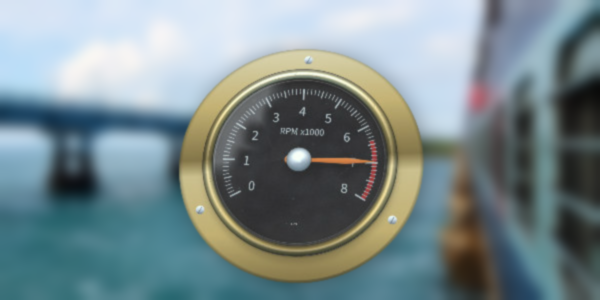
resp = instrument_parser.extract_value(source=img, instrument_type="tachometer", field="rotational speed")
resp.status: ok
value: 7000 rpm
